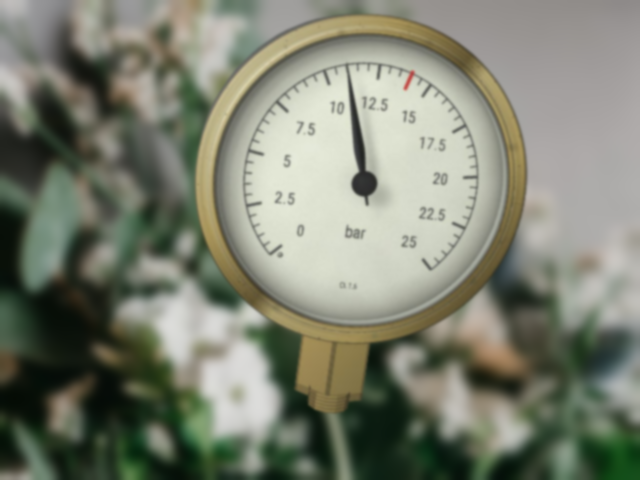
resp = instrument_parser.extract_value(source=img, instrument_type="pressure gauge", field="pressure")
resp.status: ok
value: 11 bar
